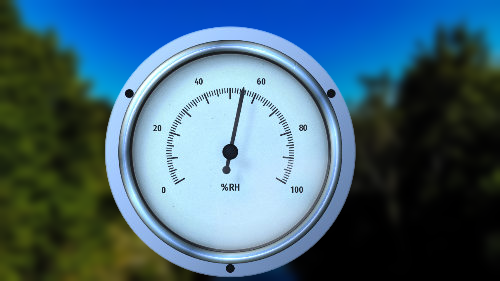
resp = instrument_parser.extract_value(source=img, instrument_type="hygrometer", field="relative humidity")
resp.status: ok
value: 55 %
